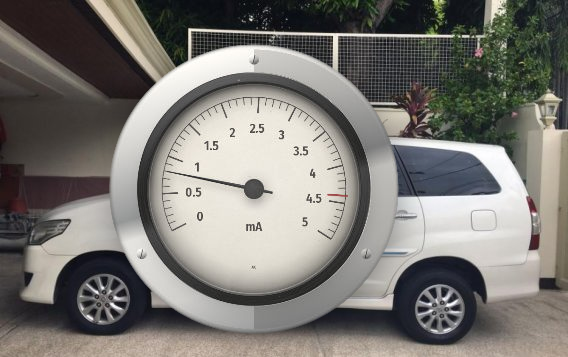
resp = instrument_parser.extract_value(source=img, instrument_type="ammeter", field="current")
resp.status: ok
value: 0.8 mA
